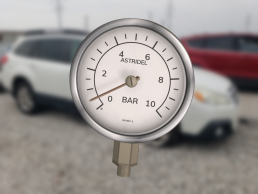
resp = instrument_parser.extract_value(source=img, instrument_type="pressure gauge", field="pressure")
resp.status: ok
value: 0.5 bar
